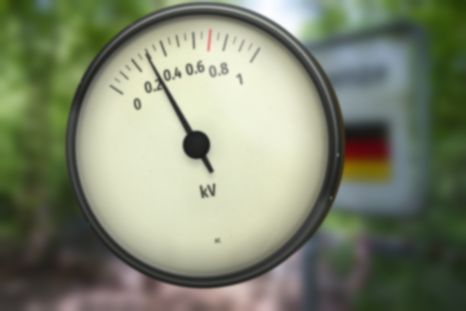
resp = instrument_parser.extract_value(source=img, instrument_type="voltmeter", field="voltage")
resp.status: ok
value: 0.3 kV
